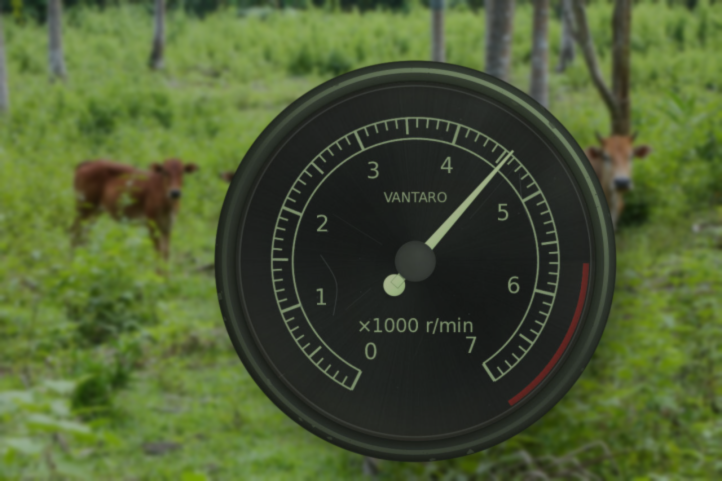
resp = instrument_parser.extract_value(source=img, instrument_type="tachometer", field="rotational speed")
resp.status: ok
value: 4550 rpm
